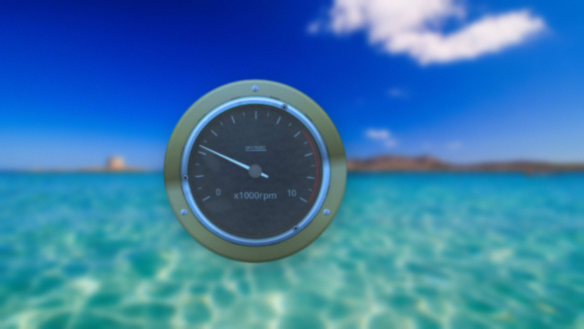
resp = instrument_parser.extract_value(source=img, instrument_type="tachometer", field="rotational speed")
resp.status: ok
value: 2250 rpm
